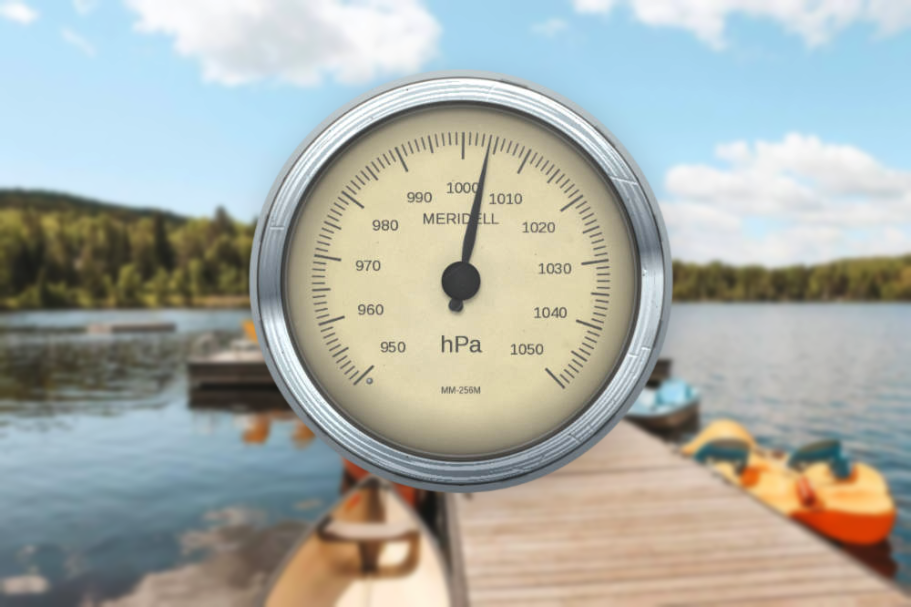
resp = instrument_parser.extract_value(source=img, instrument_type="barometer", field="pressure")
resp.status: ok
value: 1004 hPa
